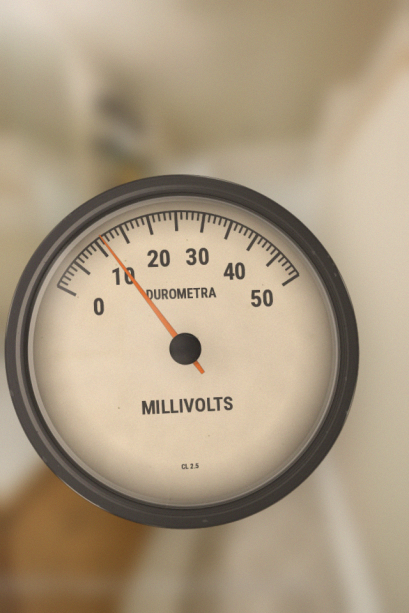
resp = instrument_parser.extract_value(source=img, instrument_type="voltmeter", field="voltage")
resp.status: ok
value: 11 mV
